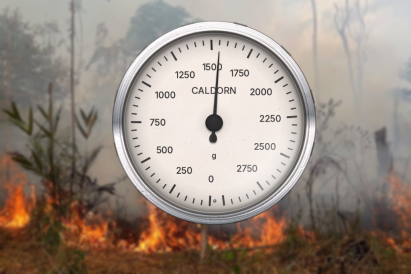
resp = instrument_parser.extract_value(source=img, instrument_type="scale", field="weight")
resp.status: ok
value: 1550 g
